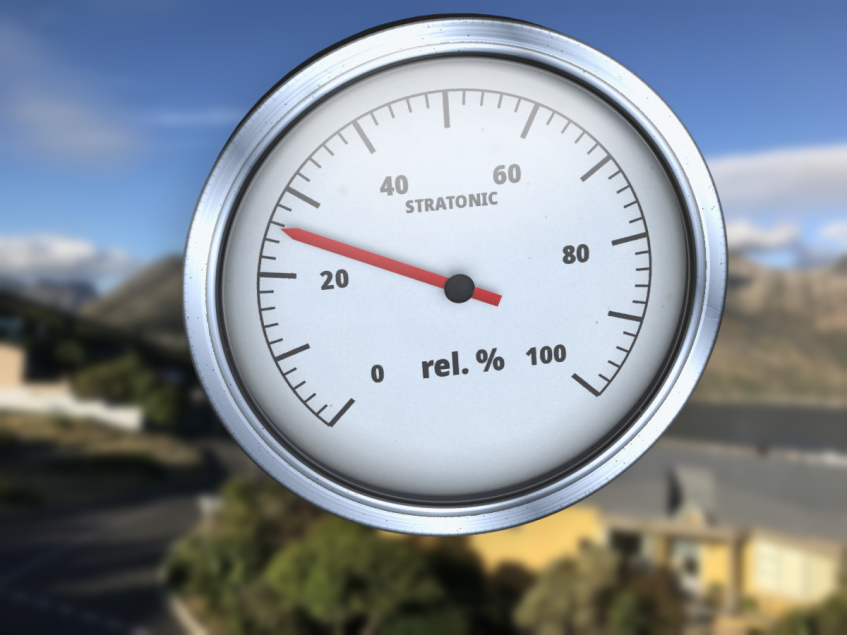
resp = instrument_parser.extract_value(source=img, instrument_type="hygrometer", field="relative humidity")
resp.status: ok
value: 26 %
